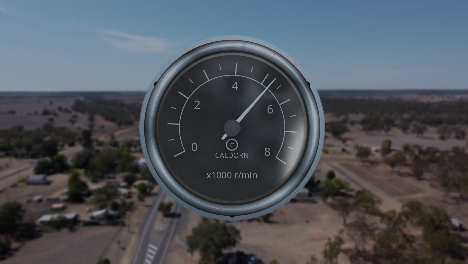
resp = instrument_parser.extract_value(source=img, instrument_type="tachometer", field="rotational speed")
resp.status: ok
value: 5250 rpm
